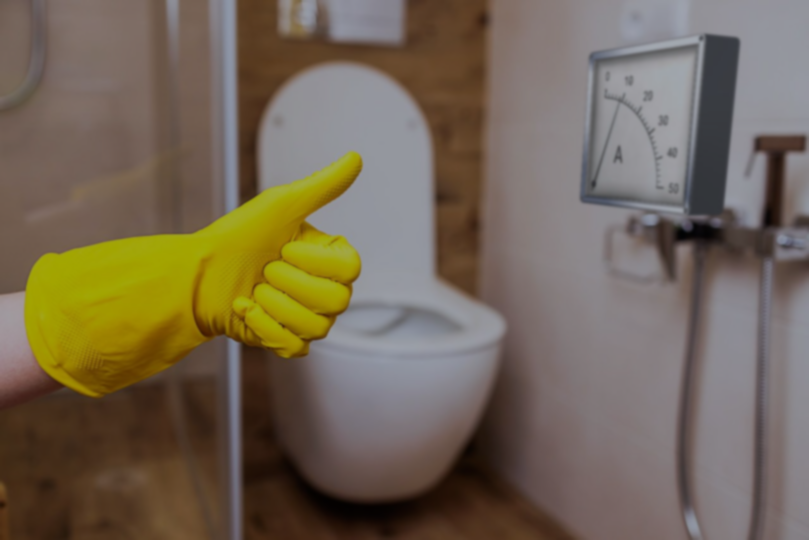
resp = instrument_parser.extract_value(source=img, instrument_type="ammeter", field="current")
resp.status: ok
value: 10 A
